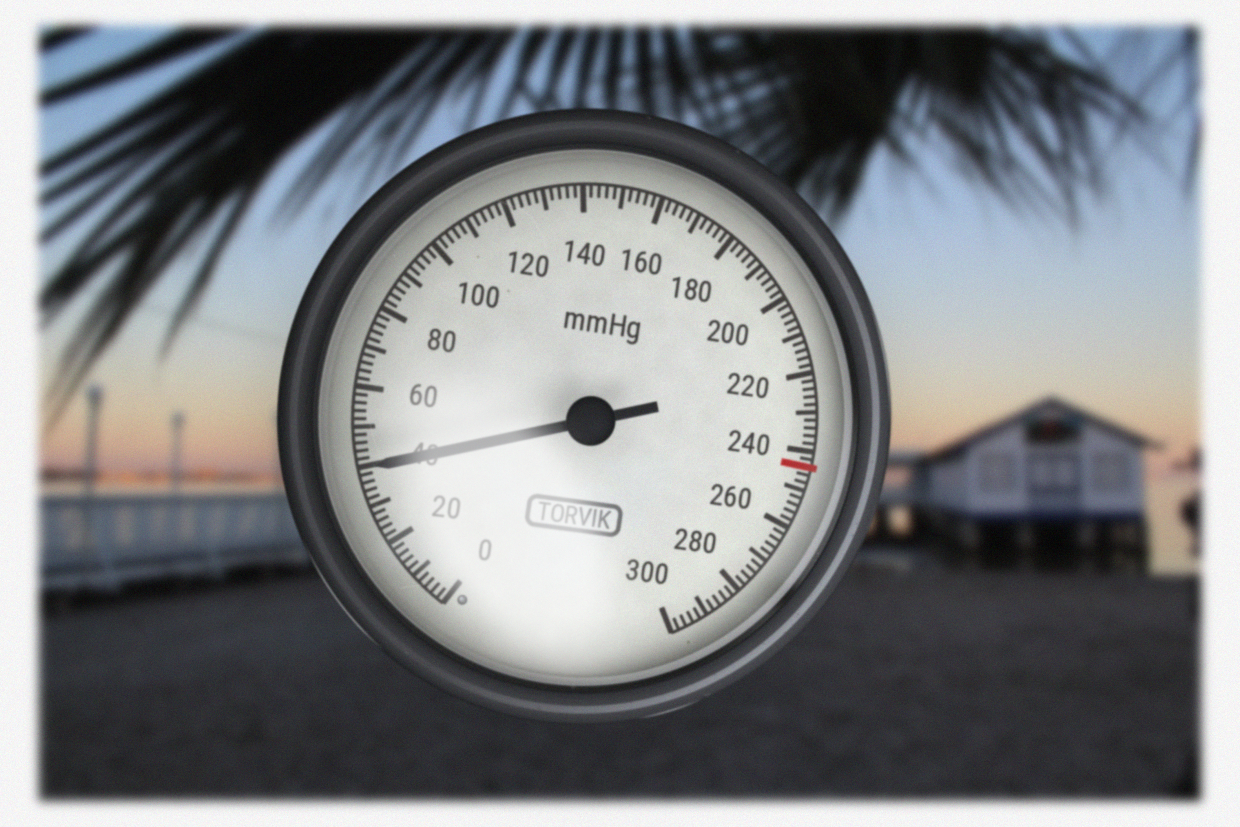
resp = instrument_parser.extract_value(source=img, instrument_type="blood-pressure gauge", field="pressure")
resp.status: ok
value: 40 mmHg
